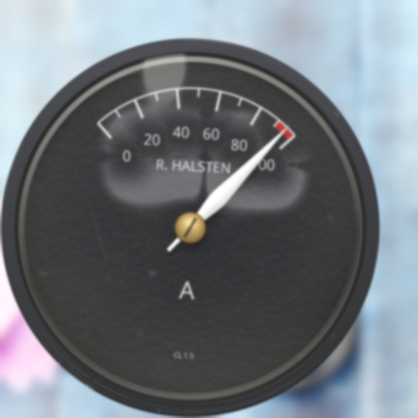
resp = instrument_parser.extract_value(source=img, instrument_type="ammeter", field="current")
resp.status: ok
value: 95 A
